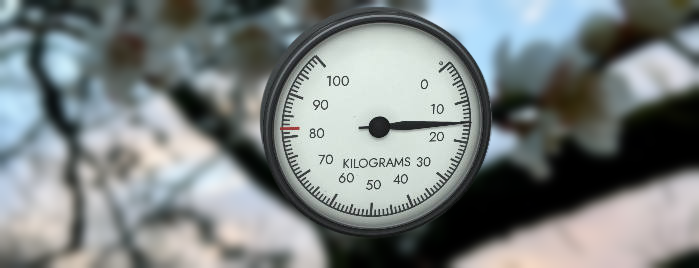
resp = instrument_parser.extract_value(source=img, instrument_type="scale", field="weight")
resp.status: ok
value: 15 kg
